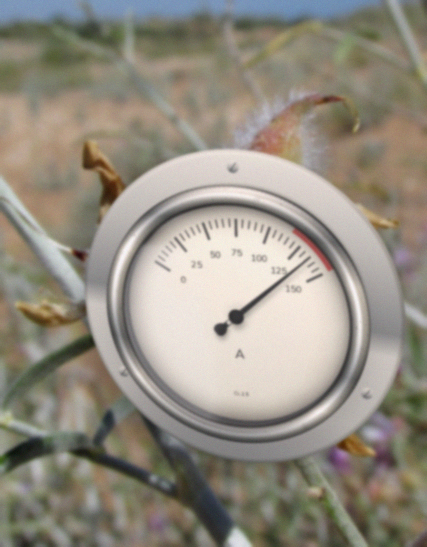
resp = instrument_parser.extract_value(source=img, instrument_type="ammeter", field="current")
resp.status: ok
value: 135 A
